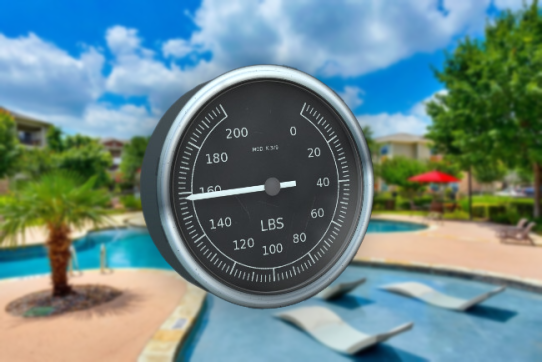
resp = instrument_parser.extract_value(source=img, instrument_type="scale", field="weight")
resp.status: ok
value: 158 lb
